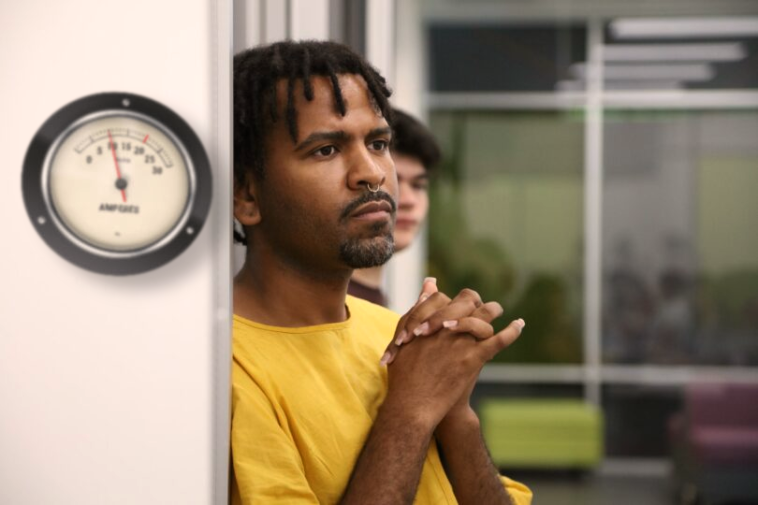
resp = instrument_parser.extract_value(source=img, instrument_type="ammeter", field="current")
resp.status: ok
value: 10 A
